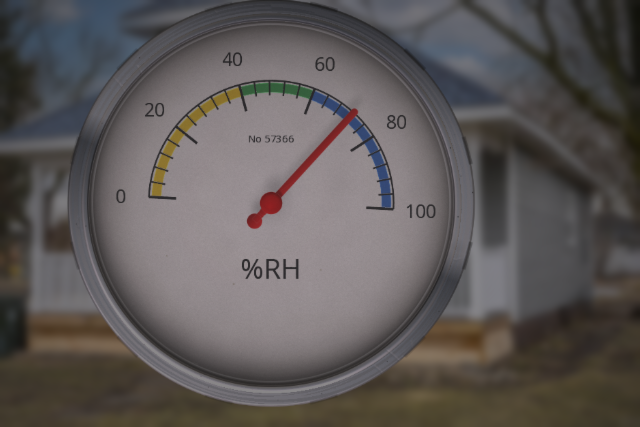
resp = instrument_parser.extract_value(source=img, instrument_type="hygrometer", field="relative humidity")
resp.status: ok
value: 72 %
